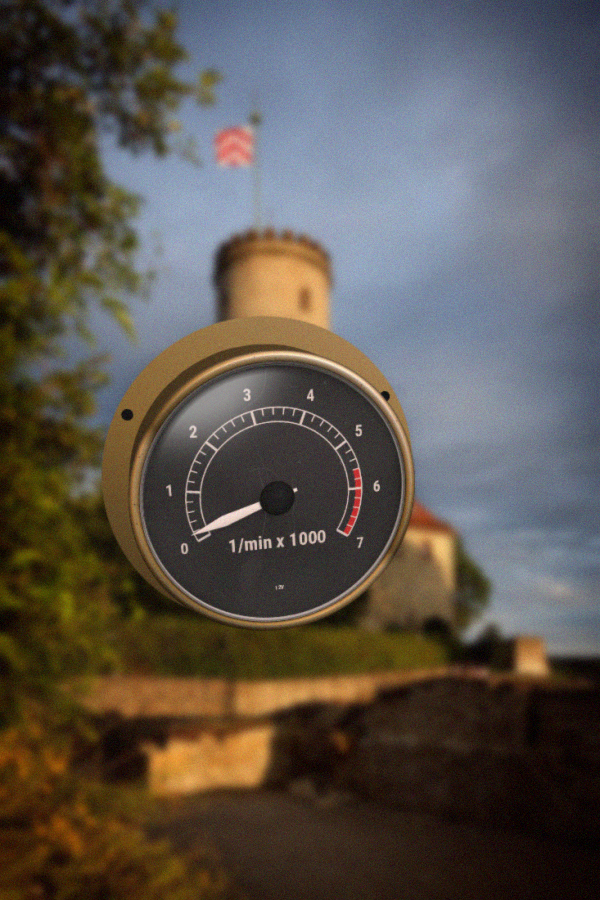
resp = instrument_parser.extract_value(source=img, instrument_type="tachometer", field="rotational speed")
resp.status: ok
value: 200 rpm
